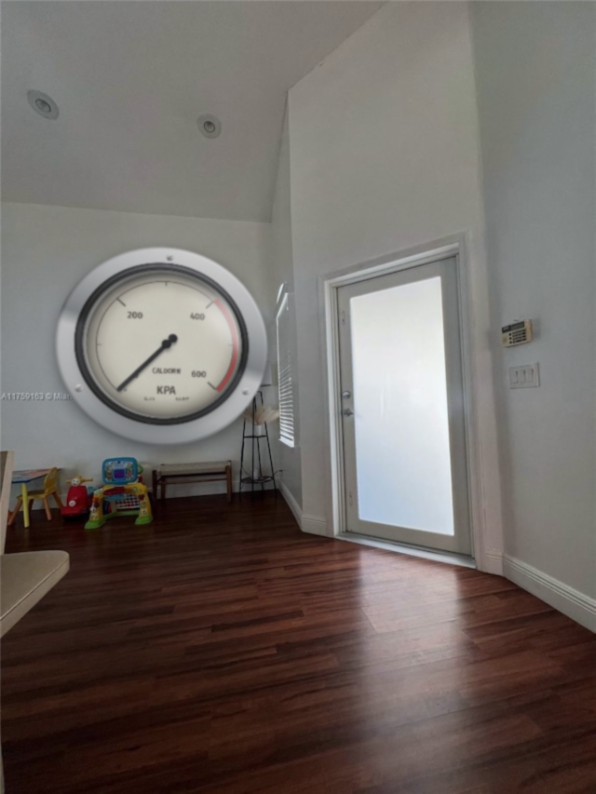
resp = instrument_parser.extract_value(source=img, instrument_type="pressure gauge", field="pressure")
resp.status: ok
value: 0 kPa
